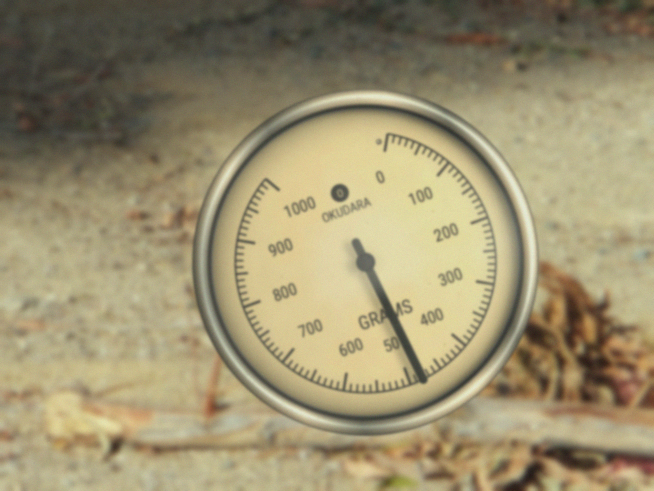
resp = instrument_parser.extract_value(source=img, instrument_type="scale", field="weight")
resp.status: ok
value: 480 g
